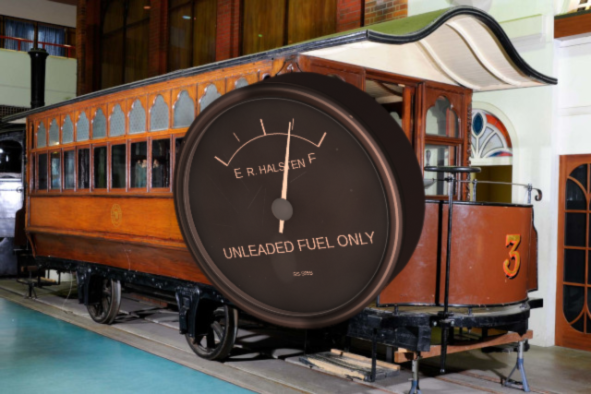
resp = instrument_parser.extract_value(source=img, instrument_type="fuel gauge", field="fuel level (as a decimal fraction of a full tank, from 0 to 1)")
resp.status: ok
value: 0.75
